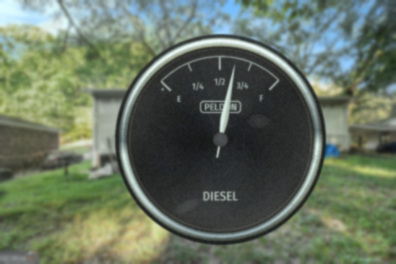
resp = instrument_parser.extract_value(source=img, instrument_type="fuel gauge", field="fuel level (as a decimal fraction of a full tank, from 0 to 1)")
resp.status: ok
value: 0.625
